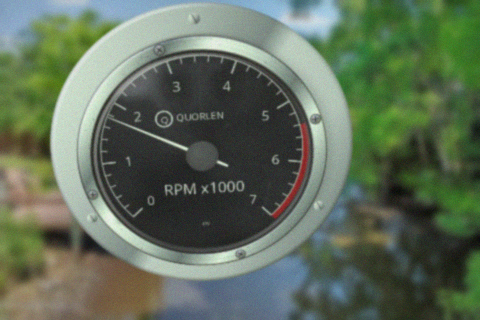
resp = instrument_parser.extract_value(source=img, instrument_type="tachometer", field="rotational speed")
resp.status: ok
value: 1800 rpm
